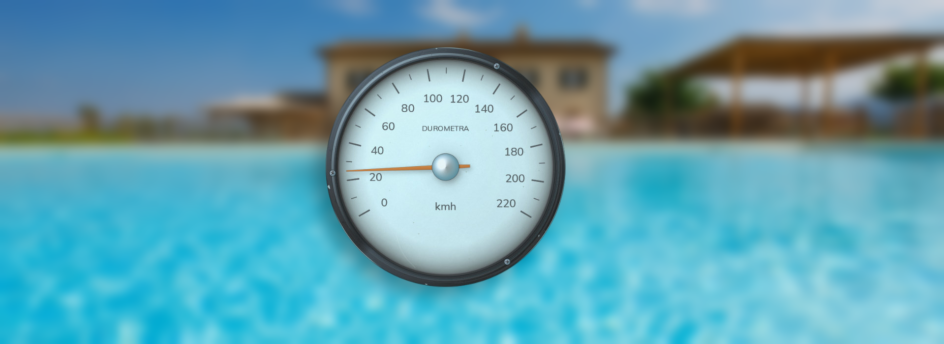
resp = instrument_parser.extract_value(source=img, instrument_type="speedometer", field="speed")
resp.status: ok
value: 25 km/h
